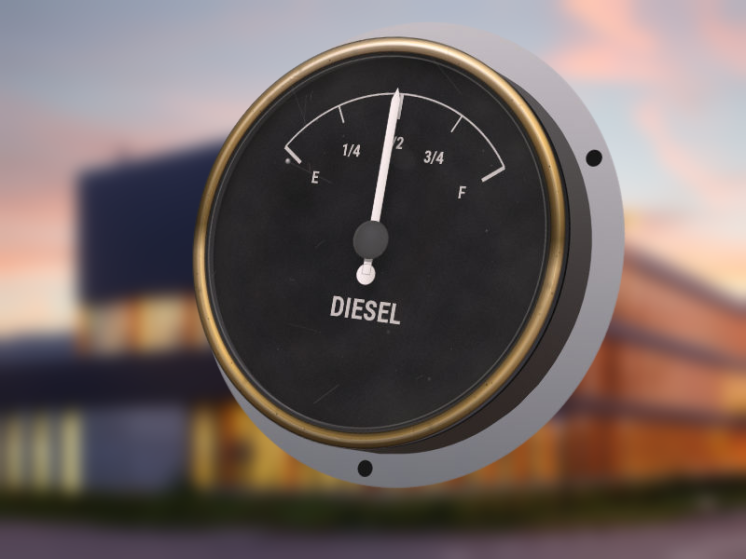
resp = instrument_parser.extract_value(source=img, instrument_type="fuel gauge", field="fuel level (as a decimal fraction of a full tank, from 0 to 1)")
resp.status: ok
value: 0.5
